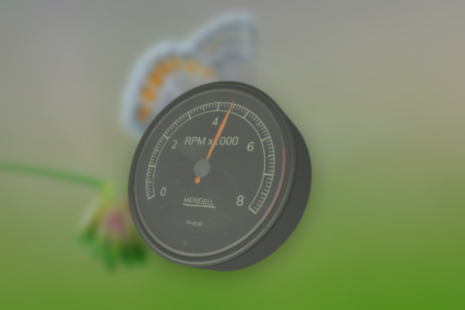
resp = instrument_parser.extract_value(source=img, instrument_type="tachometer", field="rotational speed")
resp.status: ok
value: 4500 rpm
